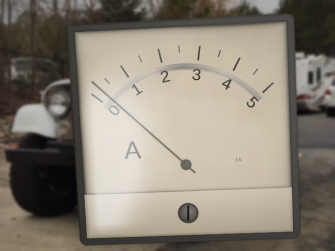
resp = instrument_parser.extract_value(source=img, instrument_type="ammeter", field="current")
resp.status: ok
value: 0.25 A
